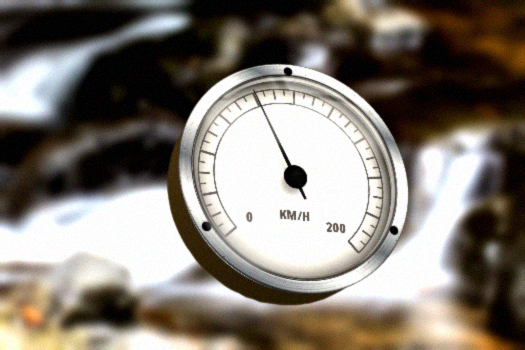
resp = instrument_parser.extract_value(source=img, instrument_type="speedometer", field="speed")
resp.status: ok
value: 80 km/h
